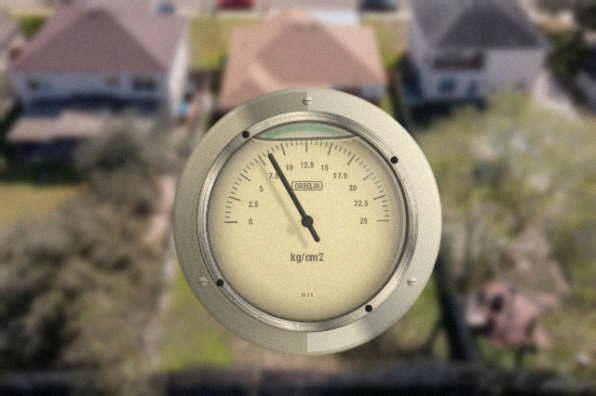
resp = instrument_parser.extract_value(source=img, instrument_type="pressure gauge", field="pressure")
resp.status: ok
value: 8.5 kg/cm²
